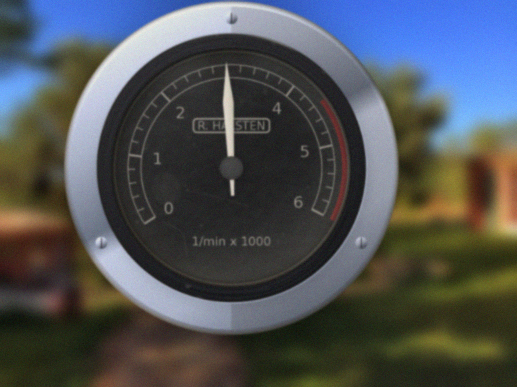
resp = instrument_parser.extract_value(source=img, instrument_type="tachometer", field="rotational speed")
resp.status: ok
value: 3000 rpm
